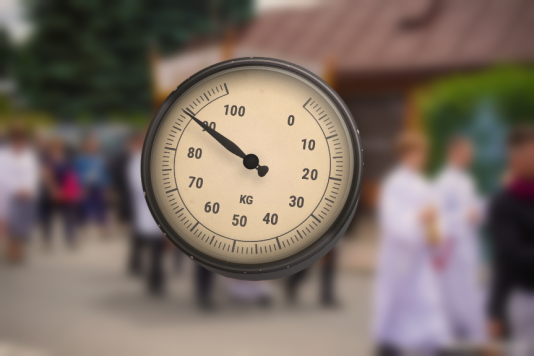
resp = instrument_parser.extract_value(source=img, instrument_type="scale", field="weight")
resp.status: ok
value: 89 kg
